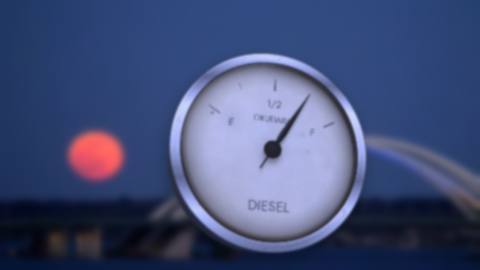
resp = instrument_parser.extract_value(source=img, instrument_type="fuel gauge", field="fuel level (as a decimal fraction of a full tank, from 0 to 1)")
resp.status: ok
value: 0.75
